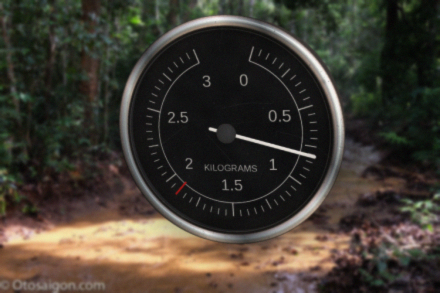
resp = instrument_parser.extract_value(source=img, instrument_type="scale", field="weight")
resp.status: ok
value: 0.8 kg
